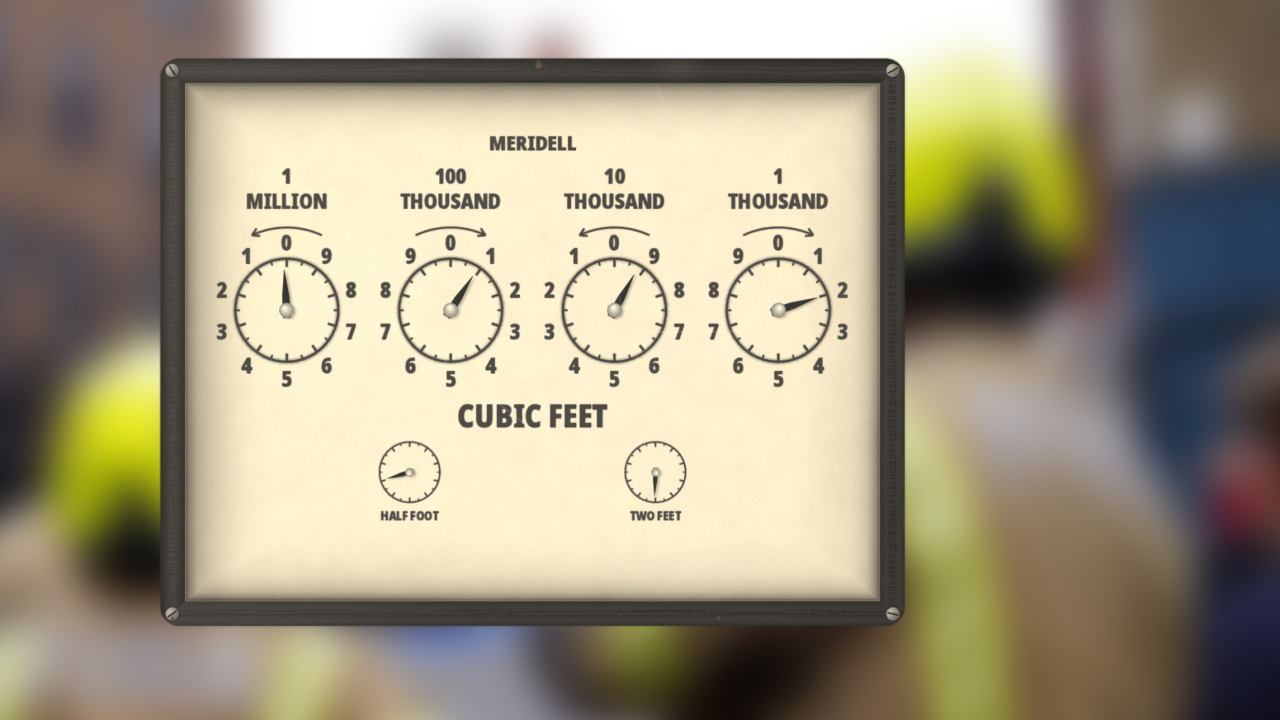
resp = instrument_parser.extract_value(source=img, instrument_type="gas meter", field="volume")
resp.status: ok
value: 9200 ft³
